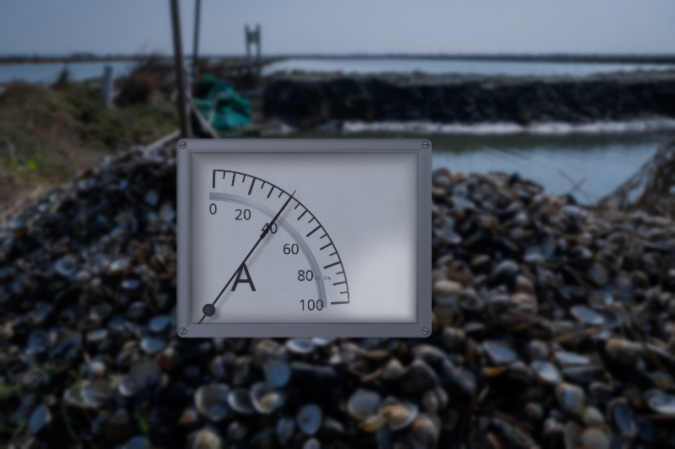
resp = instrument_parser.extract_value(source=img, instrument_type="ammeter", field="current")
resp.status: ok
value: 40 A
